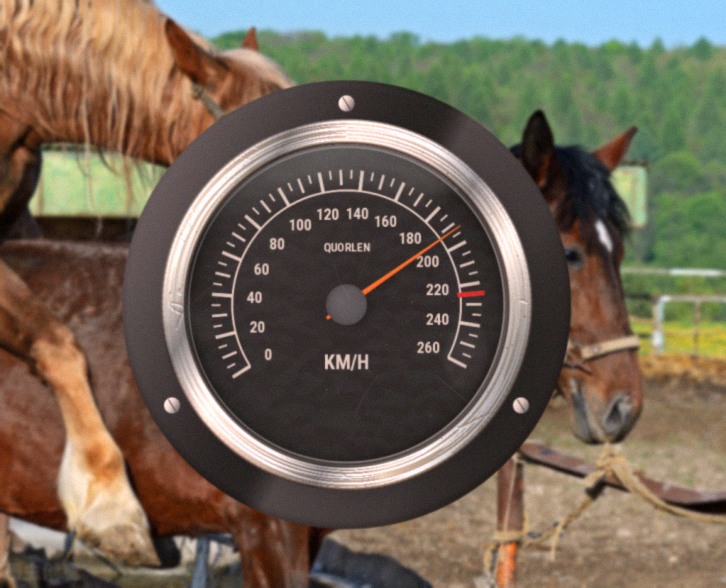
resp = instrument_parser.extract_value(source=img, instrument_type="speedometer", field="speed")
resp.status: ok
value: 192.5 km/h
